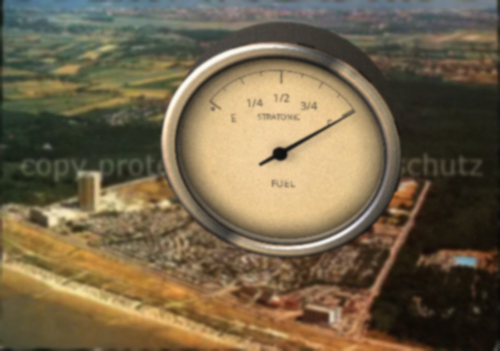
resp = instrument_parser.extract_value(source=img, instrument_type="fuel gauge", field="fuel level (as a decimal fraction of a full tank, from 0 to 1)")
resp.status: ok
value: 1
